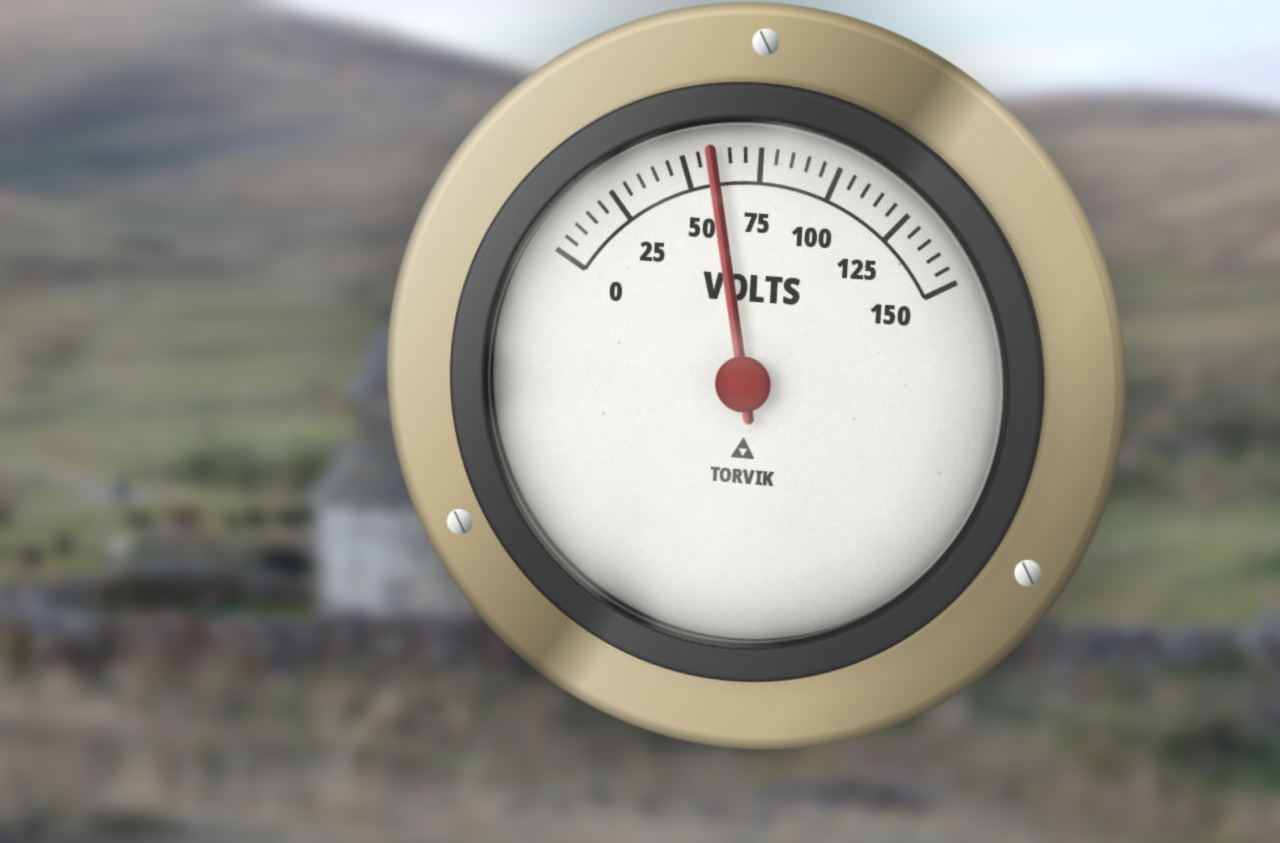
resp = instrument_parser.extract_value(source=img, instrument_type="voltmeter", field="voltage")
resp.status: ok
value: 60 V
